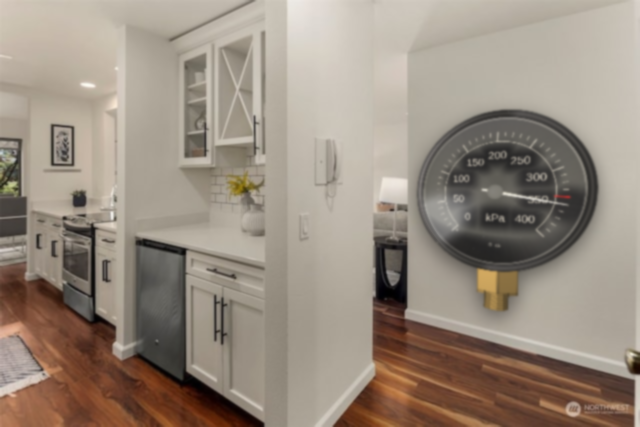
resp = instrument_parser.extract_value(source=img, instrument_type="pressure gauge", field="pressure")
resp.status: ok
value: 350 kPa
